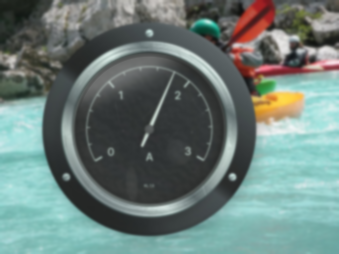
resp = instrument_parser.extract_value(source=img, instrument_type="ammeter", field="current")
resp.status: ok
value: 1.8 A
